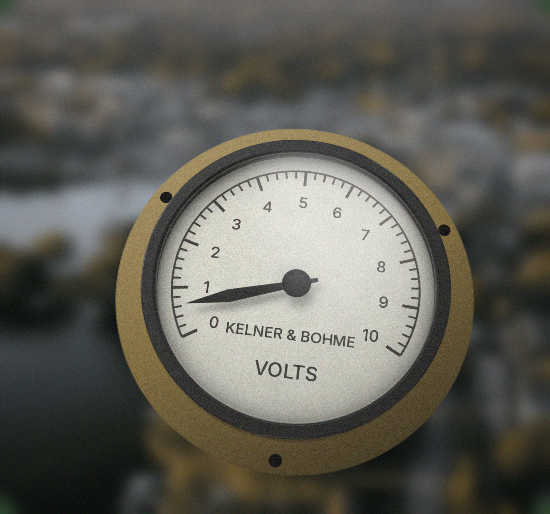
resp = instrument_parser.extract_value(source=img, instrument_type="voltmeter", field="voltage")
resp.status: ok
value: 0.6 V
